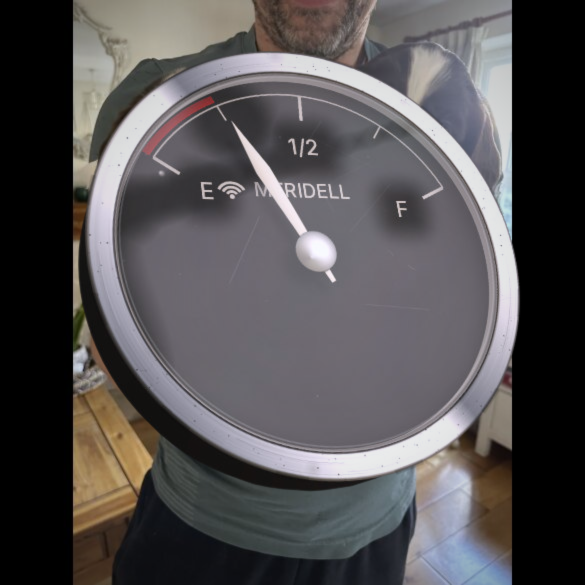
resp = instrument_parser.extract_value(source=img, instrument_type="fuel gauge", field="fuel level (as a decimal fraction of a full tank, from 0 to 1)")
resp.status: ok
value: 0.25
